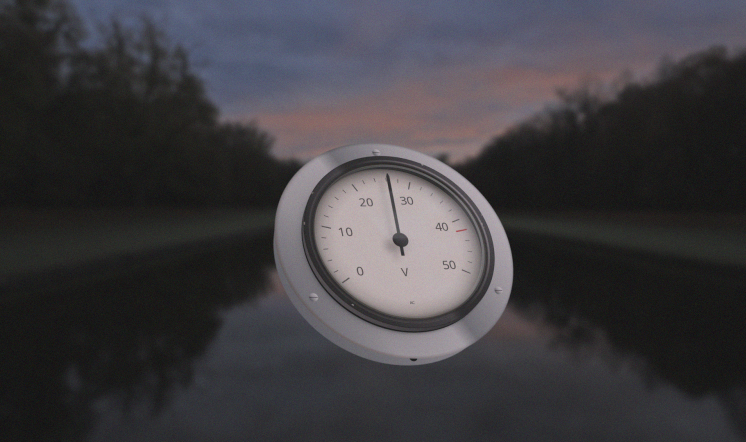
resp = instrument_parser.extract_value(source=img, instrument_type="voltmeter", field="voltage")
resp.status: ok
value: 26 V
